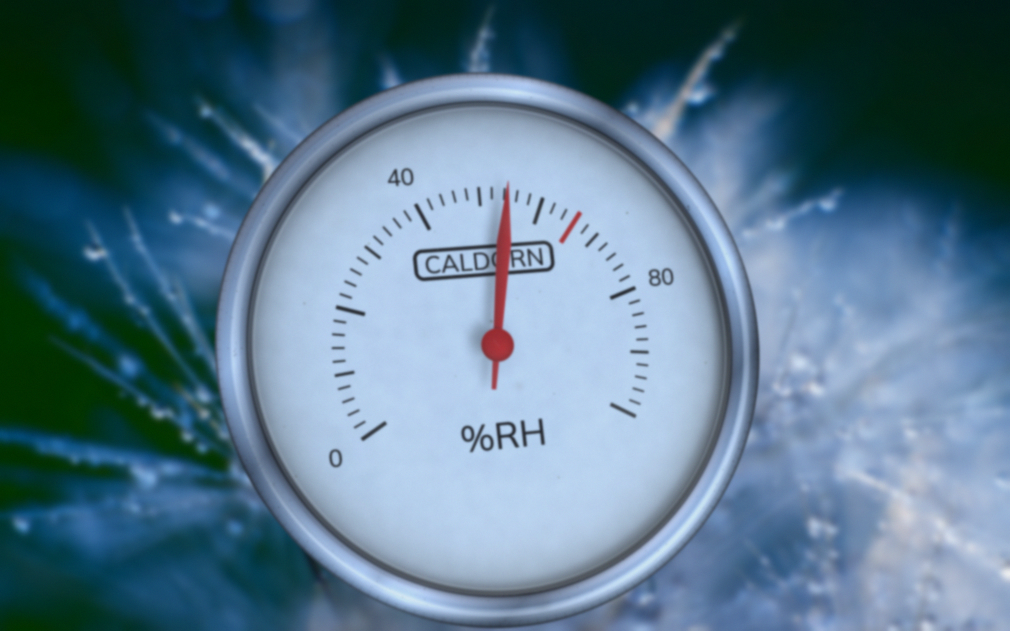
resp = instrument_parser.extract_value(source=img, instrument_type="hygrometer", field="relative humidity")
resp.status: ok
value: 54 %
